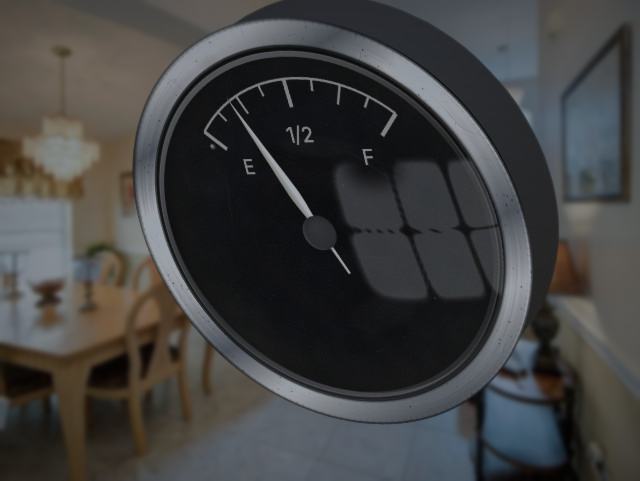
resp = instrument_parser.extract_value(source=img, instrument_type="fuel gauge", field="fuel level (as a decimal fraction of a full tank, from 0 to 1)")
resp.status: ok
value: 0.25
